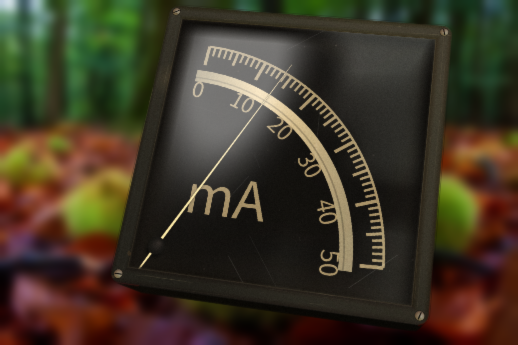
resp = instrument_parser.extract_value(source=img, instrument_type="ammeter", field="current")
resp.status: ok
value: 14 mA
